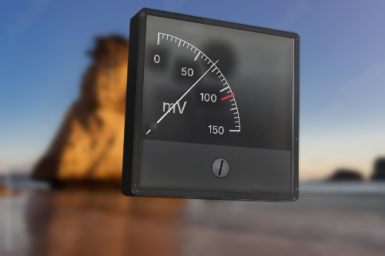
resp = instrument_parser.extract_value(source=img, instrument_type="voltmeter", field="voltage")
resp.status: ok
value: 70 mV
